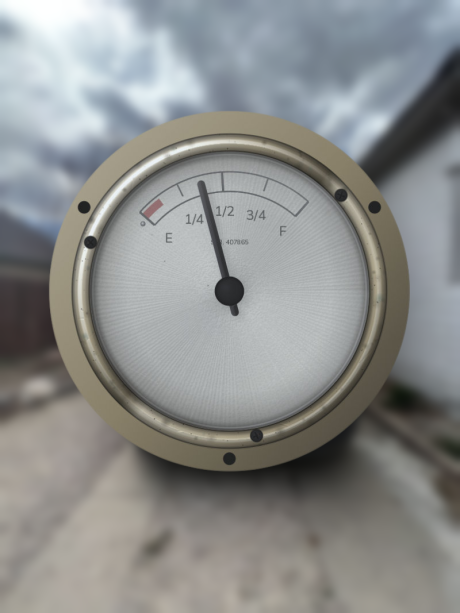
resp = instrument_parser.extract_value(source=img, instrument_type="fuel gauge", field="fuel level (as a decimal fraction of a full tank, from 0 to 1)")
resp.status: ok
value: 0.375
